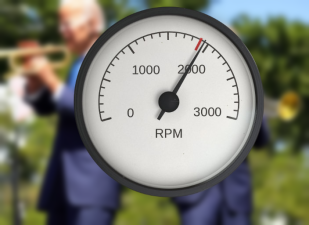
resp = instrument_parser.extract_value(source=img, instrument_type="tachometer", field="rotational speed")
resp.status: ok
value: 1950 rpm
